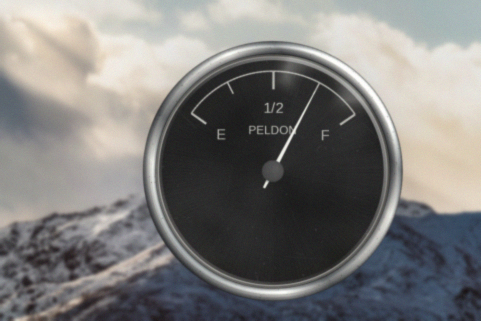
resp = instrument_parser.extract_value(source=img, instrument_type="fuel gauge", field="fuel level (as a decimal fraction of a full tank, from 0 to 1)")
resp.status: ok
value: 0.75
